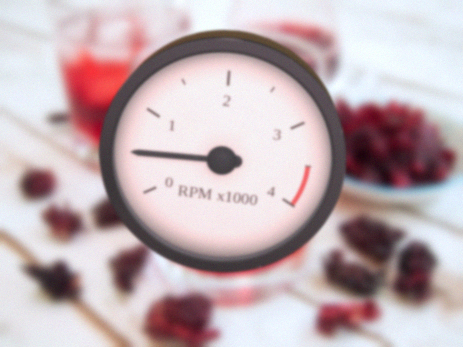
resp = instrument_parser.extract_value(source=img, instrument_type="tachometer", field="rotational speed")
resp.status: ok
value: 500 rpm
